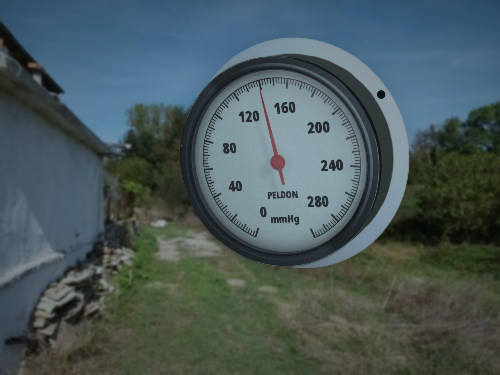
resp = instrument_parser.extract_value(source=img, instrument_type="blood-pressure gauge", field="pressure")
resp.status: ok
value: 140 mmHg
